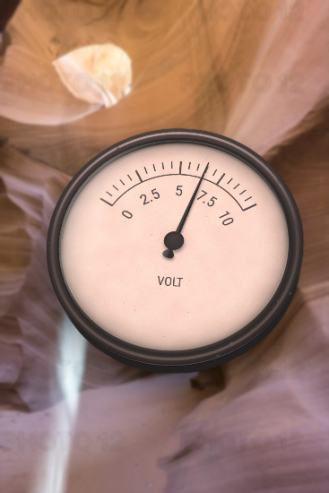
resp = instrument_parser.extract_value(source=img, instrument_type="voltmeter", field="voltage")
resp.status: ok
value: 6.5 V
